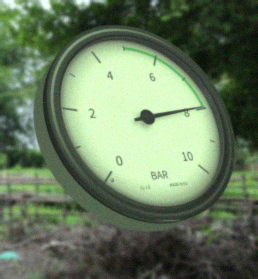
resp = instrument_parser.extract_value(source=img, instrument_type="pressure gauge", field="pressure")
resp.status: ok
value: 8 bar
